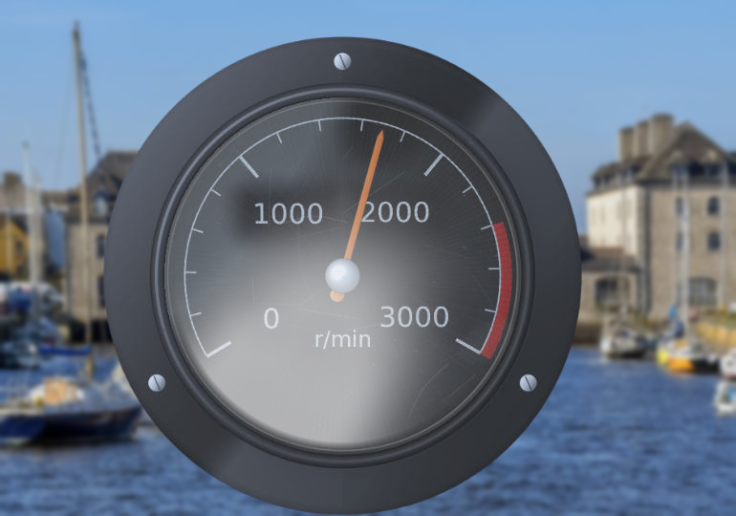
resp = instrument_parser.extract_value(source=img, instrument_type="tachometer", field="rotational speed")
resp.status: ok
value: 1700 rpm
